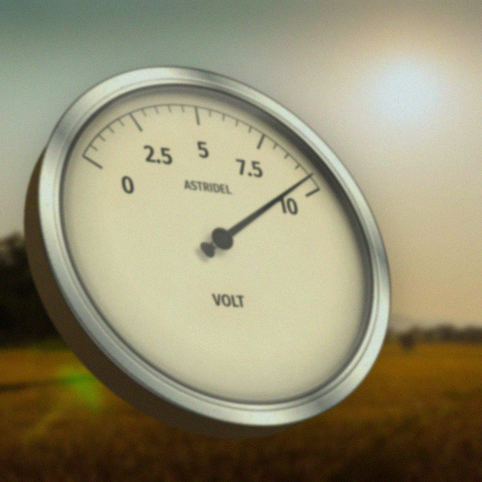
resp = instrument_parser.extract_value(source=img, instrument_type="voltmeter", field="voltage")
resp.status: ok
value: 9.5 V
